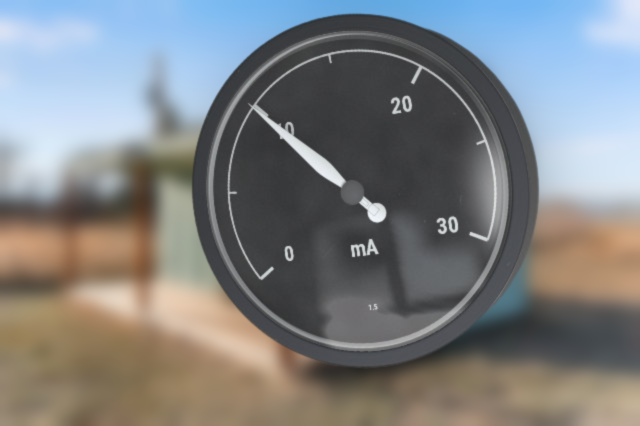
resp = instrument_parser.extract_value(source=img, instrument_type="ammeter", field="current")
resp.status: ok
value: 10 mA
